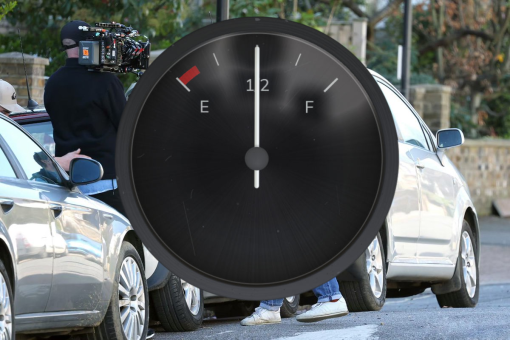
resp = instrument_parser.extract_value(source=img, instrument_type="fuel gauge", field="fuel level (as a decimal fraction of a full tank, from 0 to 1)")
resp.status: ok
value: 0.5
